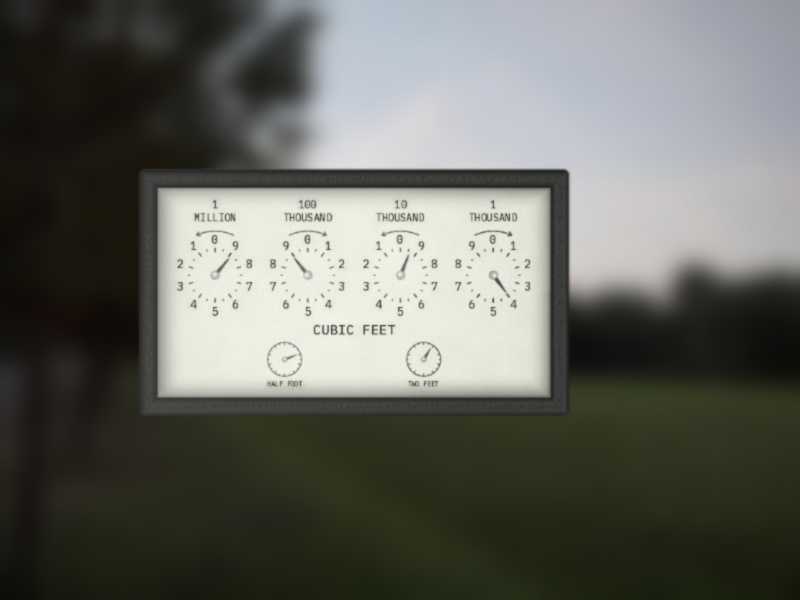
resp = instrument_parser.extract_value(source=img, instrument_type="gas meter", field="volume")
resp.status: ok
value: 889400 ft³
